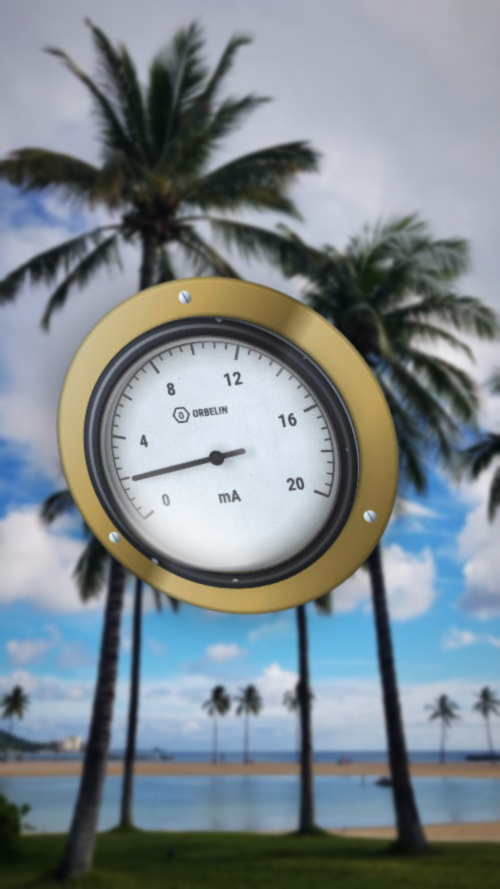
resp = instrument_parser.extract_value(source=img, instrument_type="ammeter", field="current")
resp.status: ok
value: 2 mA
